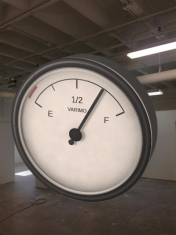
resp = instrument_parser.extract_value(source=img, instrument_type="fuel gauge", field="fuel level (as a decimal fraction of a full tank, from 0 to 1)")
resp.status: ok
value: 0.75
